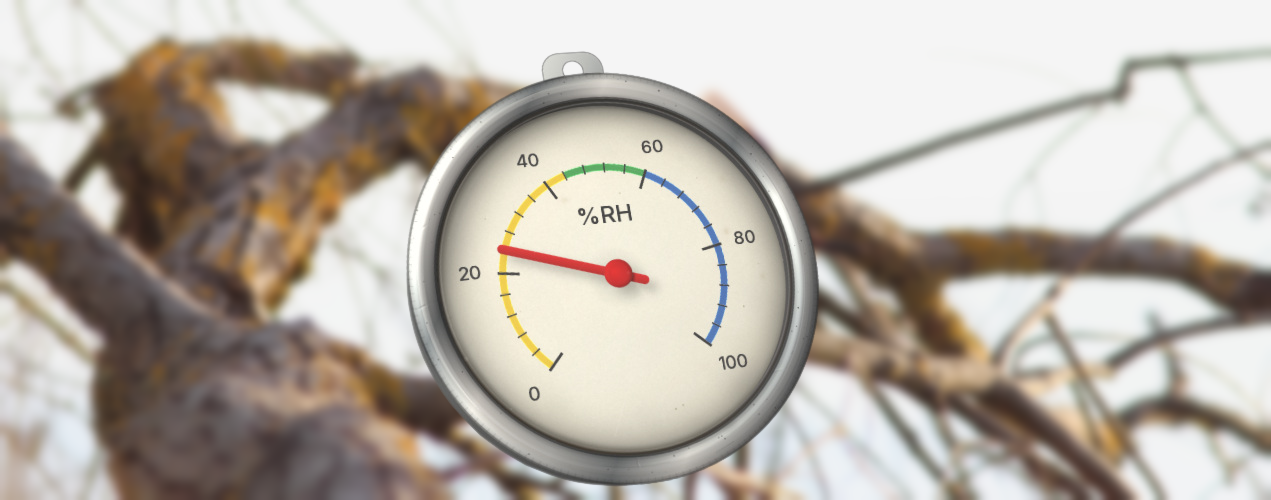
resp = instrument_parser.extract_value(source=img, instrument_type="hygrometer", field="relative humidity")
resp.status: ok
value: 24 %
